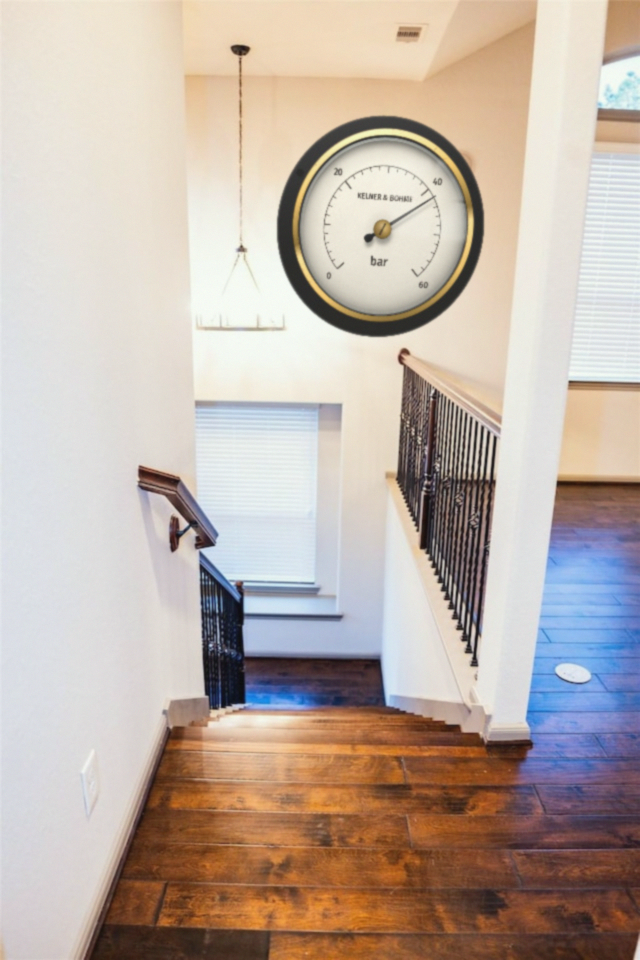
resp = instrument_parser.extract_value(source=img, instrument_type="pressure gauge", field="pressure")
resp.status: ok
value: 42 bar
